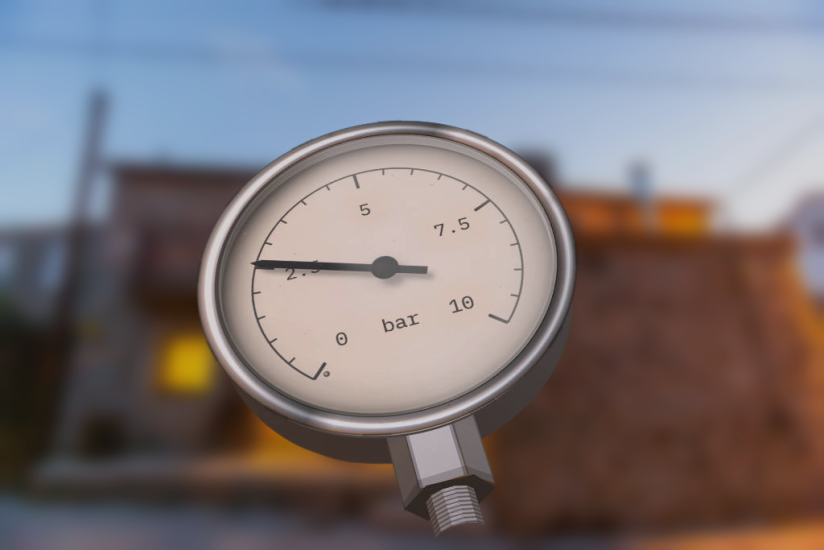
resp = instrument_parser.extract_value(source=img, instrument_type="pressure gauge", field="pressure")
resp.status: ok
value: 2.5 bar
